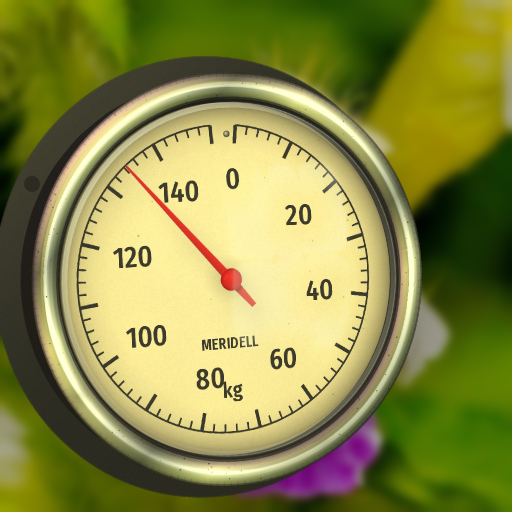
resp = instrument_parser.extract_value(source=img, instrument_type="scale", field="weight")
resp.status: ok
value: 134 kg
